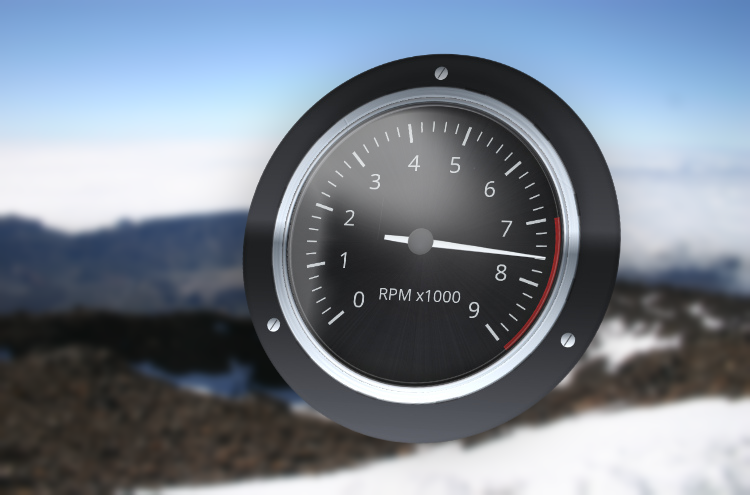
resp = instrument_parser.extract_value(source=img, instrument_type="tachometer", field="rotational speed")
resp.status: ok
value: 7600 rpm
